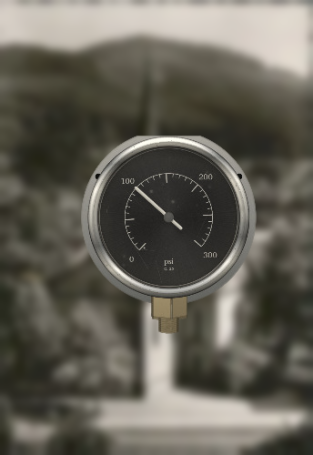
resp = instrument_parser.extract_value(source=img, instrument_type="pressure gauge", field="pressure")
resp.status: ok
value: 100 psi
